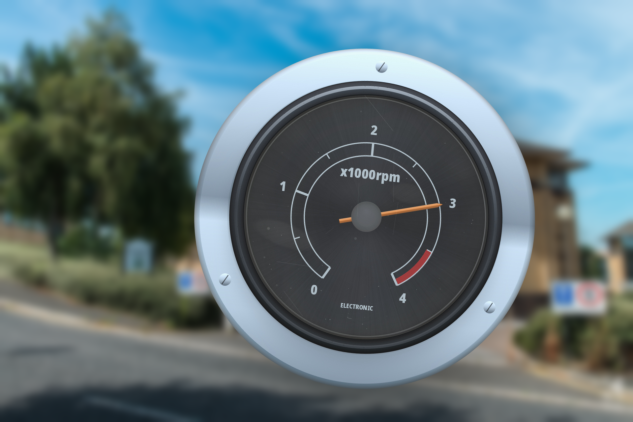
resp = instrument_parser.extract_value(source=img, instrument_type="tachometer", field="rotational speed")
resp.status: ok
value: 3000 rpm
